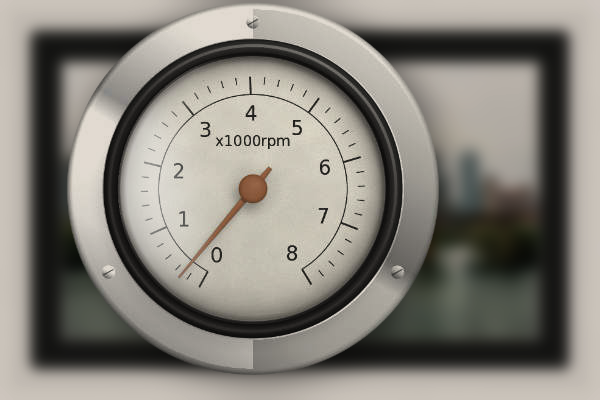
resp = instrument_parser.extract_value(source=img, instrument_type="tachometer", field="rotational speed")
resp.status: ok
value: 300 rpm
